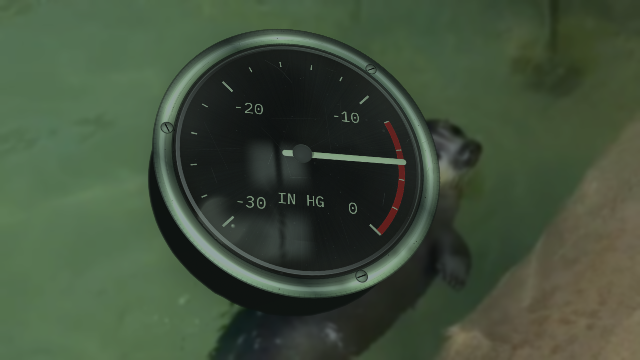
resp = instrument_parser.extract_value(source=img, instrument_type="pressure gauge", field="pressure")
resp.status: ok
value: -5 inHg
